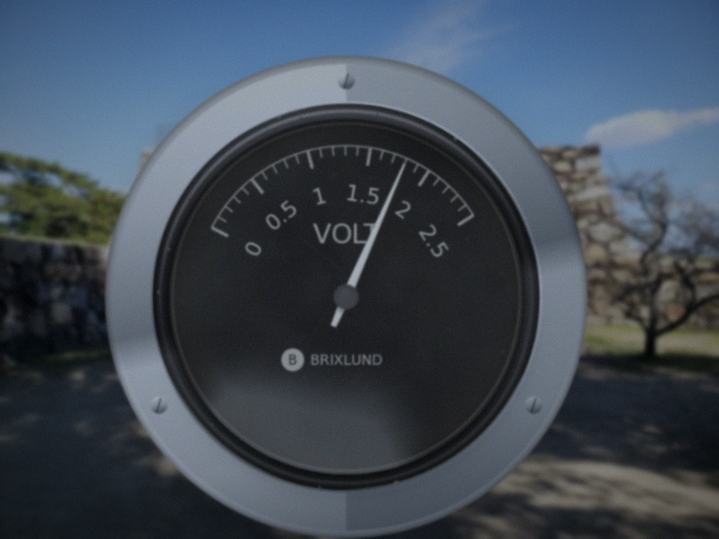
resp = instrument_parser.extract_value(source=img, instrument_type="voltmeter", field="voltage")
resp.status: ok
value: 1.8 V
